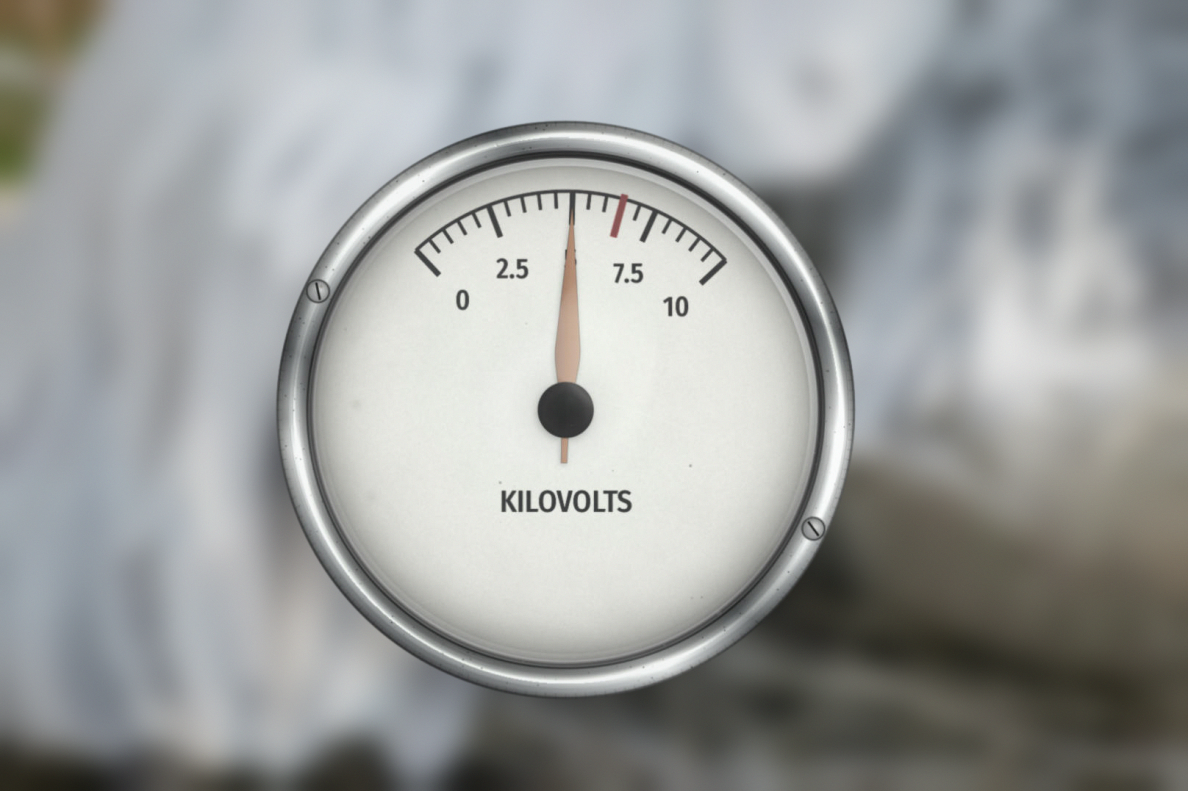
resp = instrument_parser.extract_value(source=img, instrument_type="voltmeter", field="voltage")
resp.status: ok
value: 5 kV
